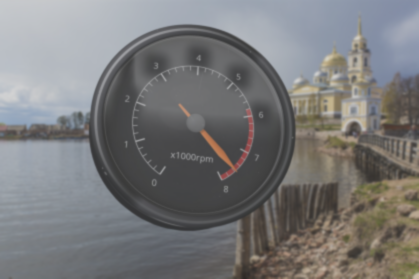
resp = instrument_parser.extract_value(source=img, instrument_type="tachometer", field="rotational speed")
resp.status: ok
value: 7600 rpm
